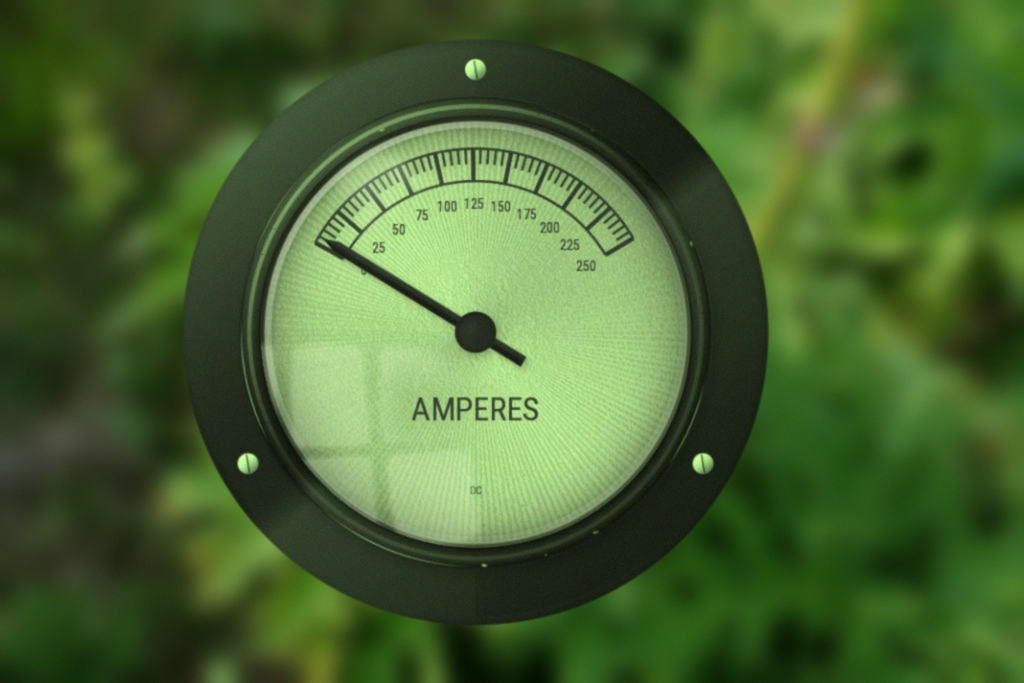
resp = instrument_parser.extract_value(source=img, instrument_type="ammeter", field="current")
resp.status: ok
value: 5 A
